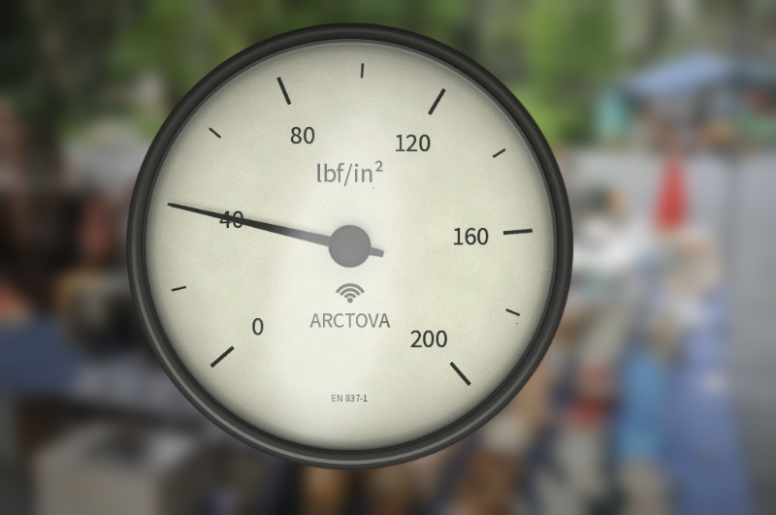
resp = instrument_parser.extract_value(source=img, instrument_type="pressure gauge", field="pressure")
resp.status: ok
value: 40 psi
